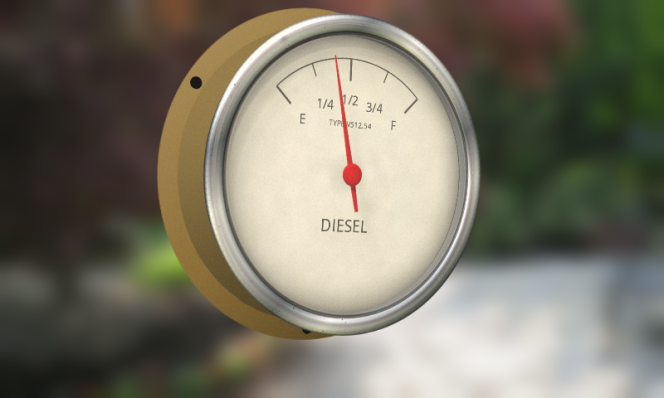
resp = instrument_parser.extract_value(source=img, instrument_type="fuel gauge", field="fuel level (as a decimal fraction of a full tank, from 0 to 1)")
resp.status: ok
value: 0.375
